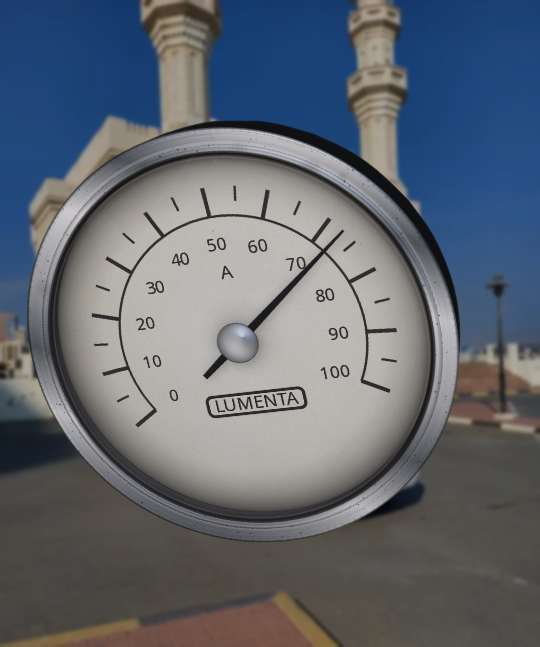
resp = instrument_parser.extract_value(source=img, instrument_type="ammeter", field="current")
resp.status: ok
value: 72.5 A
